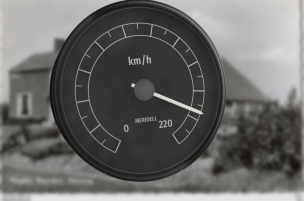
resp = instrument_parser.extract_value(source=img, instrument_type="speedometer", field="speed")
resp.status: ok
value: 195 km/h
